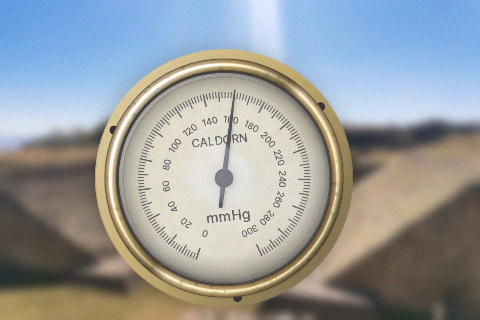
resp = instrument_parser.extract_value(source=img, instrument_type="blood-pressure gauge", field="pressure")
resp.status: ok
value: 160 mmHg
